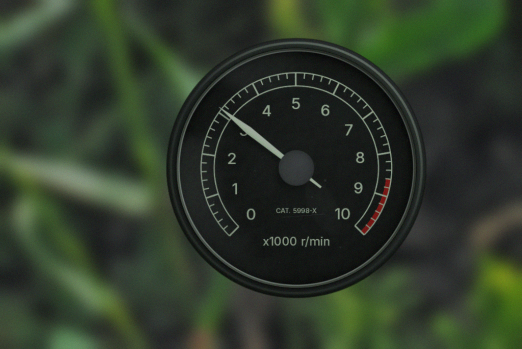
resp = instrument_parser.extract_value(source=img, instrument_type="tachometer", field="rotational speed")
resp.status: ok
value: 3100 rpm
